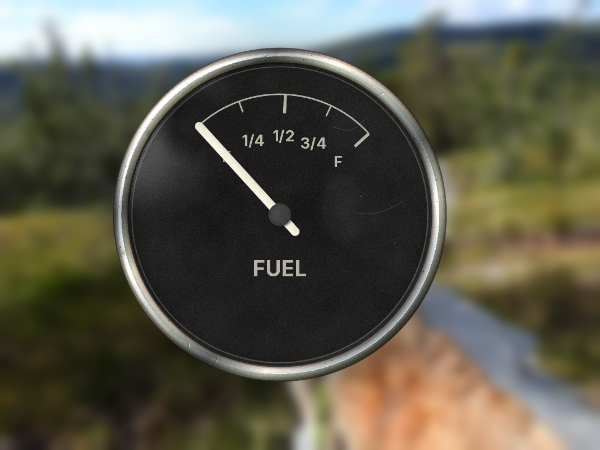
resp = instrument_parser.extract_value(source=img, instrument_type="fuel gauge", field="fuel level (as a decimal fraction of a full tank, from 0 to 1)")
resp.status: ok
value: 0
